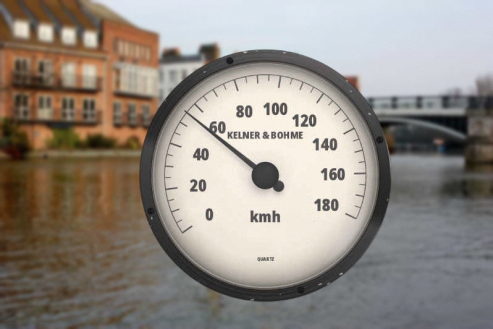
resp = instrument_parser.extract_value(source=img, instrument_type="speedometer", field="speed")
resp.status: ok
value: 55 km/h
